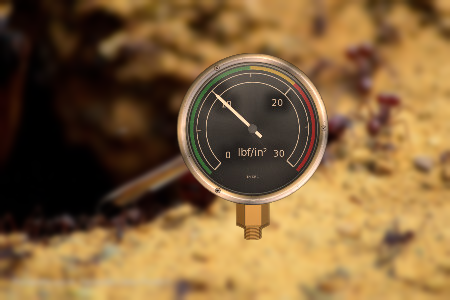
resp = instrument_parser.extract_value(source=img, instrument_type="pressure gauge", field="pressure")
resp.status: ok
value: 10 psi
